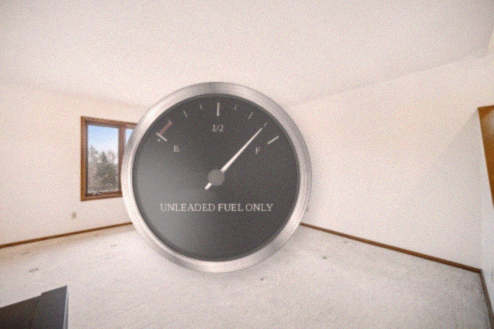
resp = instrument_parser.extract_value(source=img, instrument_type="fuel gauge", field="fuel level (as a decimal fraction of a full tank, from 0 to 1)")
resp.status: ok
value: 0.875
